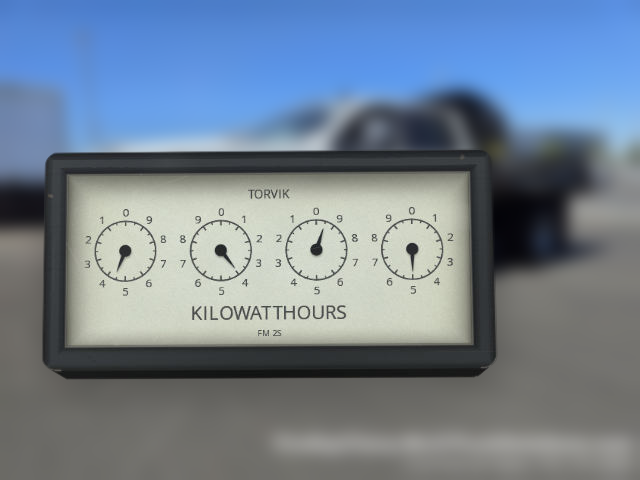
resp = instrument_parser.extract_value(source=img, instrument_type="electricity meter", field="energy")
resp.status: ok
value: 4395 kWh
